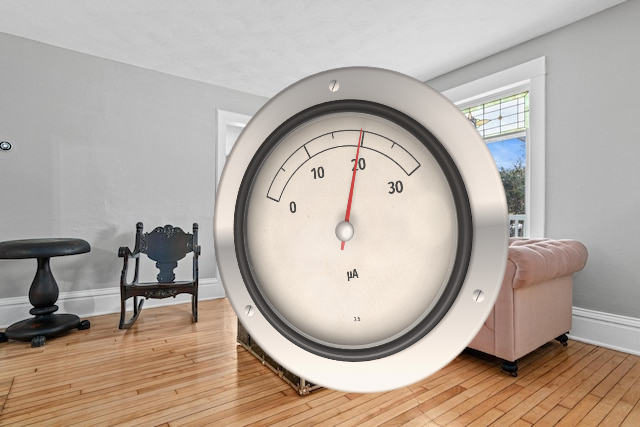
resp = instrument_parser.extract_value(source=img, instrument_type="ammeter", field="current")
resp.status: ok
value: 20 µA
